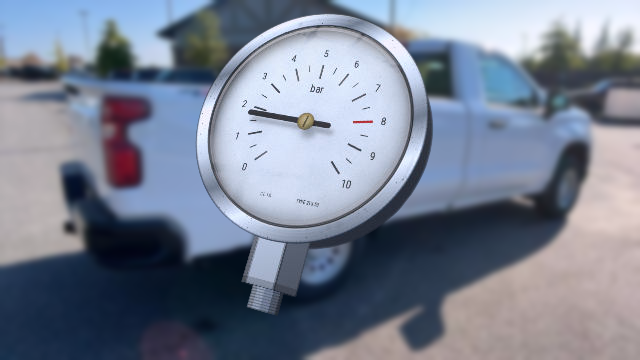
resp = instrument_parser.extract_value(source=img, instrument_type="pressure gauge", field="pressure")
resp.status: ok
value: 1.75 bar
